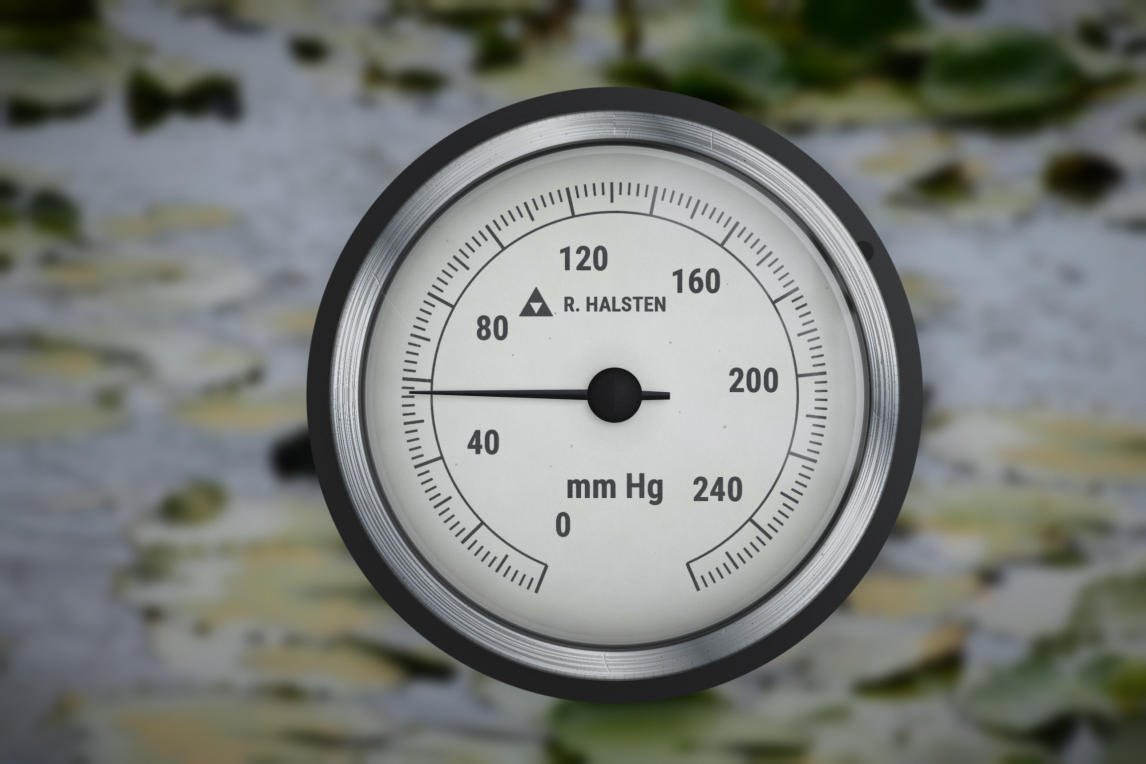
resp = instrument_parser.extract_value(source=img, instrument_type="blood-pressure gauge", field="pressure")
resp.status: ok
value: 57 mmHg
